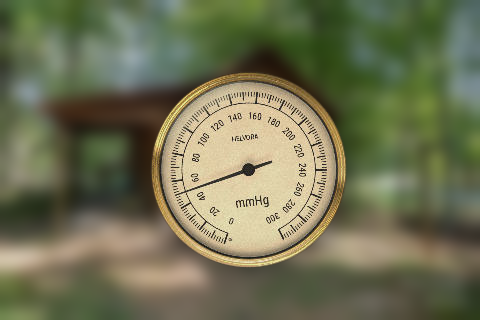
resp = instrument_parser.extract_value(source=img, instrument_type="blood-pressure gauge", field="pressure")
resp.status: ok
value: 50 mmHg
